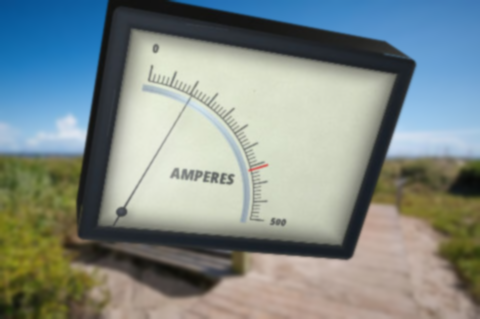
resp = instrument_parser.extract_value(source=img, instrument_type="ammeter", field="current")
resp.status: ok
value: 100 A
